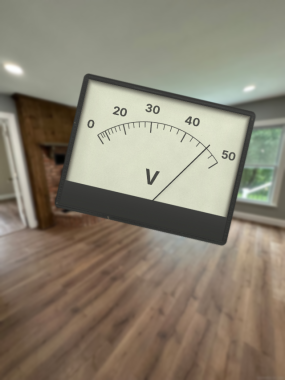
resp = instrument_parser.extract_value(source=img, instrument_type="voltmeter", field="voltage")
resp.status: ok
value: 46 V
